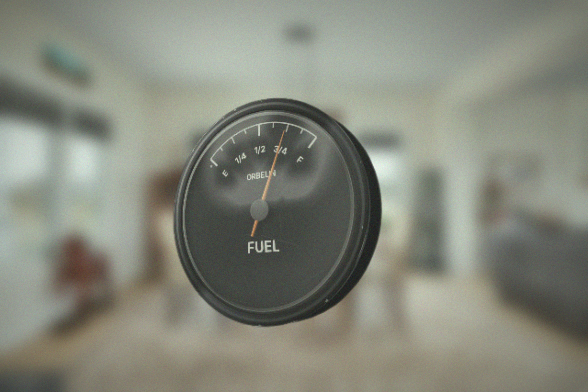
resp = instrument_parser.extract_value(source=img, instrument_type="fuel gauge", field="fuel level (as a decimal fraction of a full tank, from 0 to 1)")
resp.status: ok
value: 0.75
